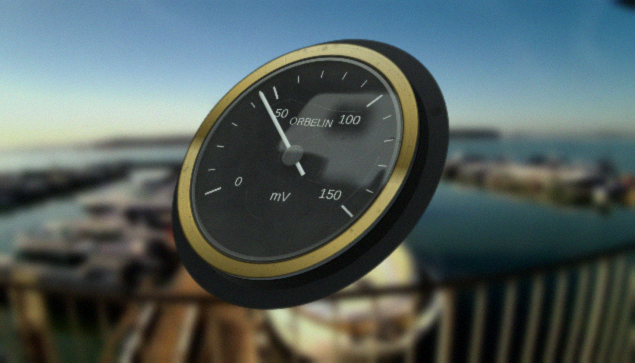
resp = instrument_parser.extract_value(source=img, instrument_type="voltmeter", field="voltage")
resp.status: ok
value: 45 mV
